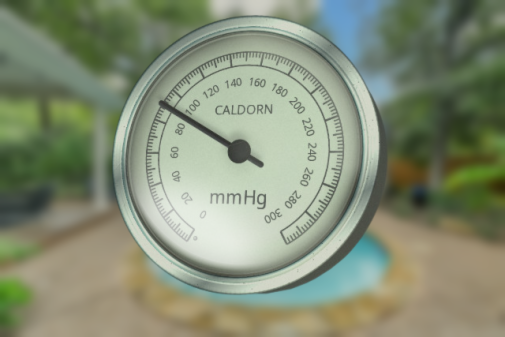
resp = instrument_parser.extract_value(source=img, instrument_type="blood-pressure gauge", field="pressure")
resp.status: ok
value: 90 mmHg
